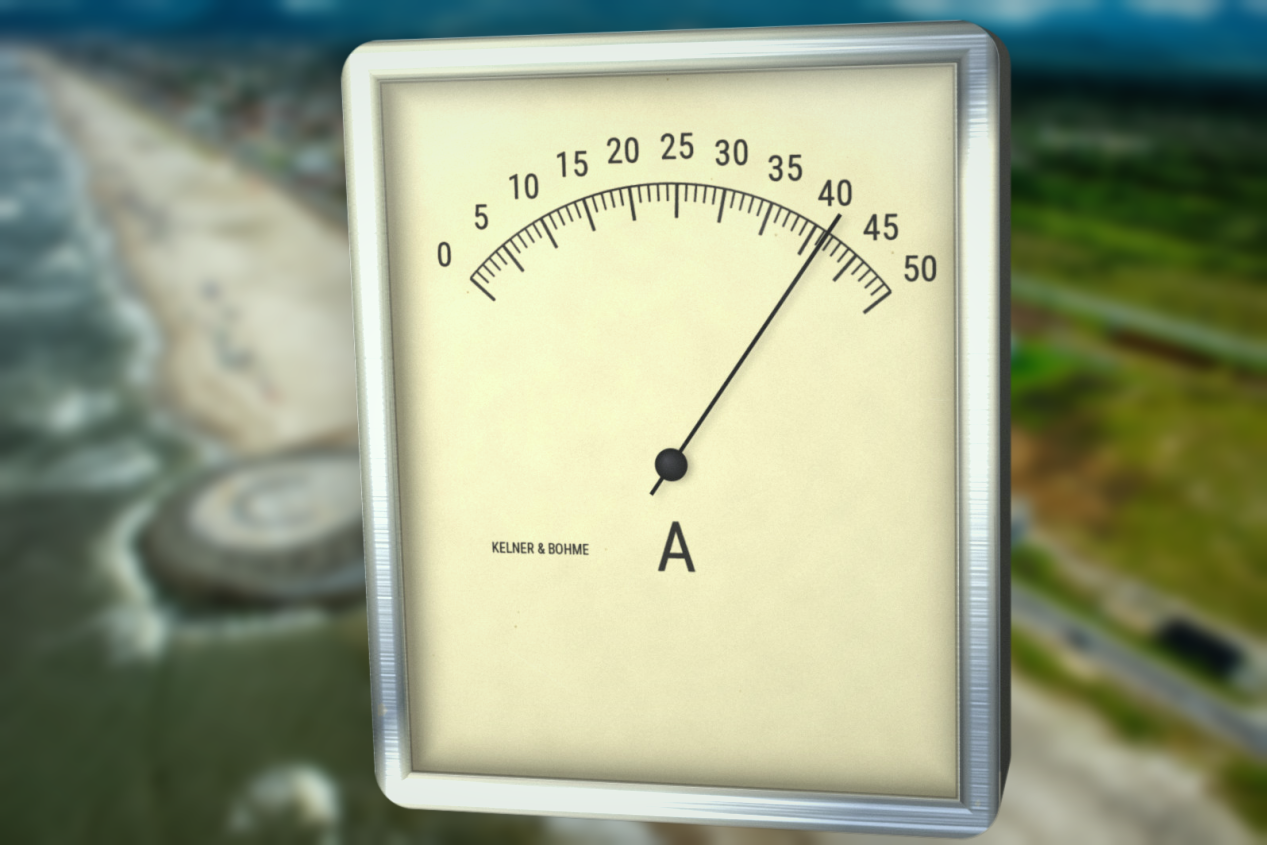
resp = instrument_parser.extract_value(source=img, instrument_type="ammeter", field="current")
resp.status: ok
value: 41.5 A
